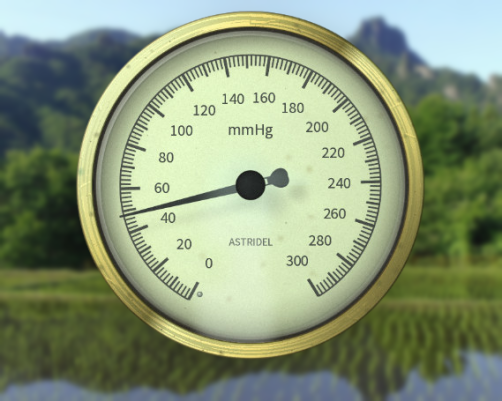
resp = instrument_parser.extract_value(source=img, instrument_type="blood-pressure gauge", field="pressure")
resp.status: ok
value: 48 mmHg
